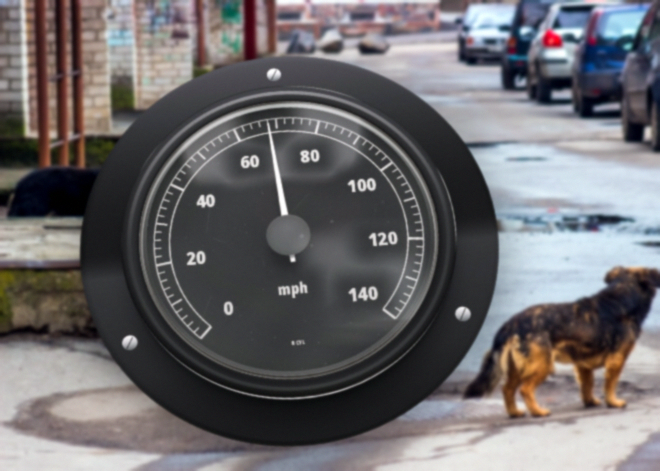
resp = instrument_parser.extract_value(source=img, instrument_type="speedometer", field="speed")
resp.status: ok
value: 68 mph
